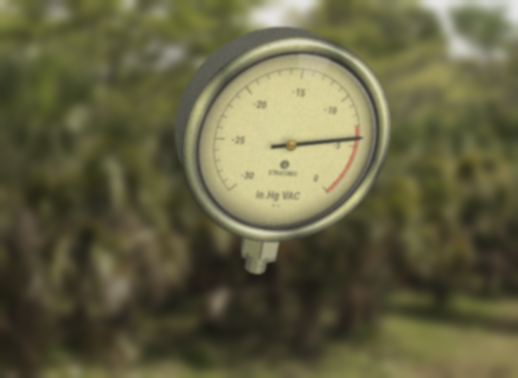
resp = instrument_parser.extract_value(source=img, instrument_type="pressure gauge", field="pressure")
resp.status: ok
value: -6 inHg
